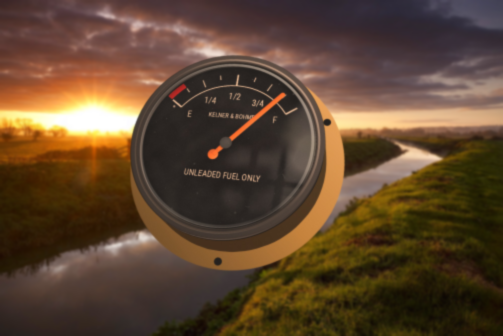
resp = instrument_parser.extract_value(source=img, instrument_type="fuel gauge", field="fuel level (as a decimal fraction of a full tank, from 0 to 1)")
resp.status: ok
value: 0.875
